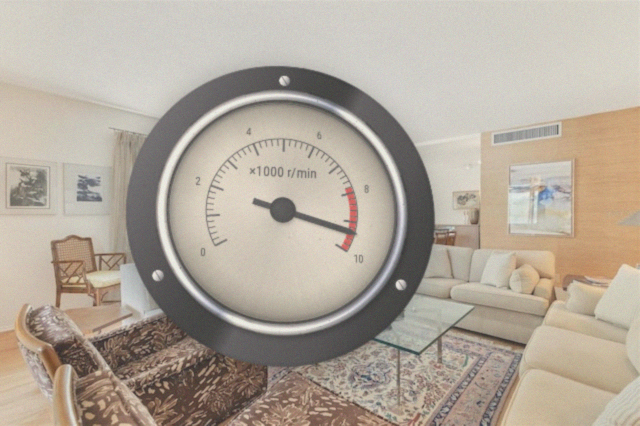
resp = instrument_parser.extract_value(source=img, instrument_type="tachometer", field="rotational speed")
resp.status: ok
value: 9400 rpm
